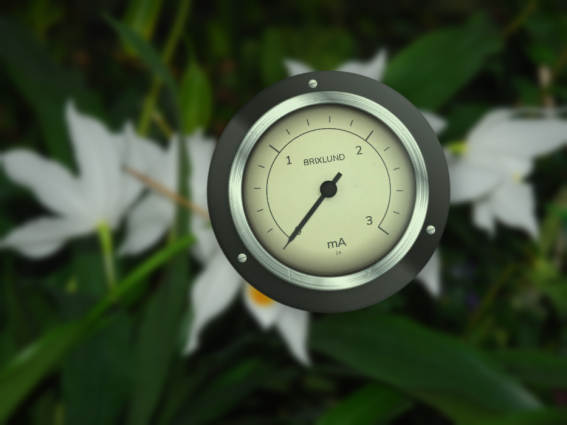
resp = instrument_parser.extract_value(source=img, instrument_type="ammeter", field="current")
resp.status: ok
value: 0 mA
